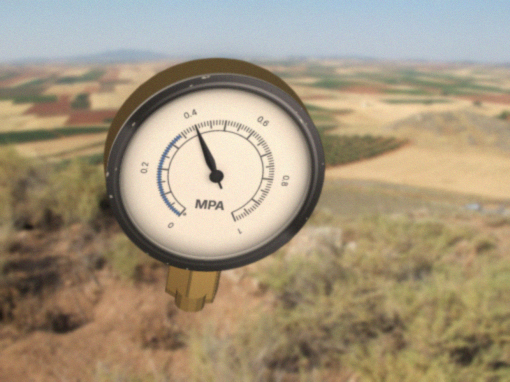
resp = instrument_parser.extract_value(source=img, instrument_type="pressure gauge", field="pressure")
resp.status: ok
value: 0.4 MPa
